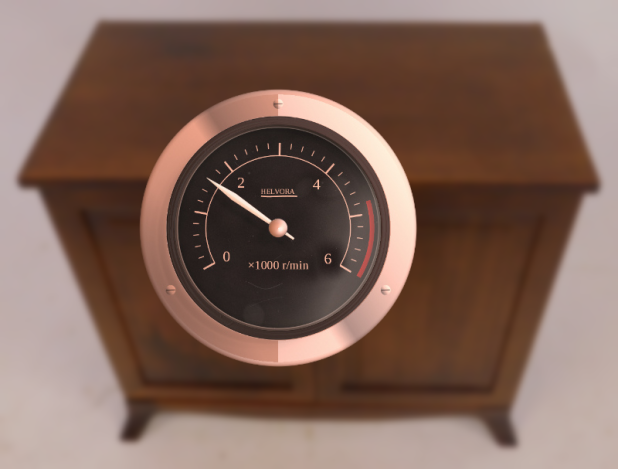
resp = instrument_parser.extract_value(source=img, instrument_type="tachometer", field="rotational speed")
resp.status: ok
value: 1600 rpm
